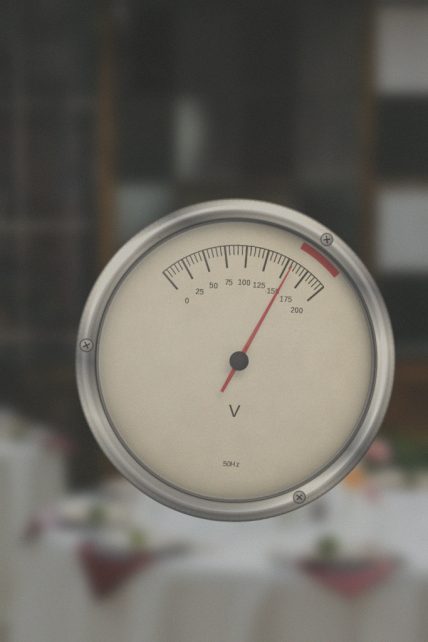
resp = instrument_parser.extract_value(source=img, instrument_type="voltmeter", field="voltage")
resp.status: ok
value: 155 V
